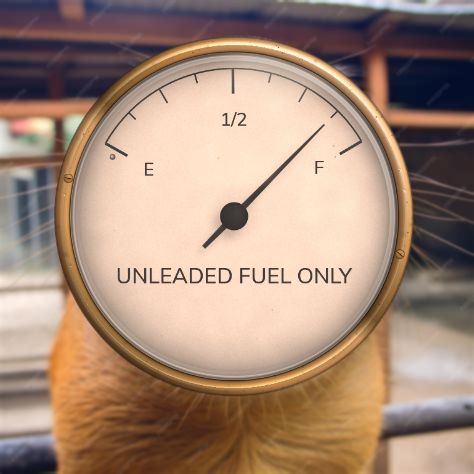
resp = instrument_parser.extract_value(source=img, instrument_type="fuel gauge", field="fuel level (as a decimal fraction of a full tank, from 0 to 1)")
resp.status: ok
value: 0.875
